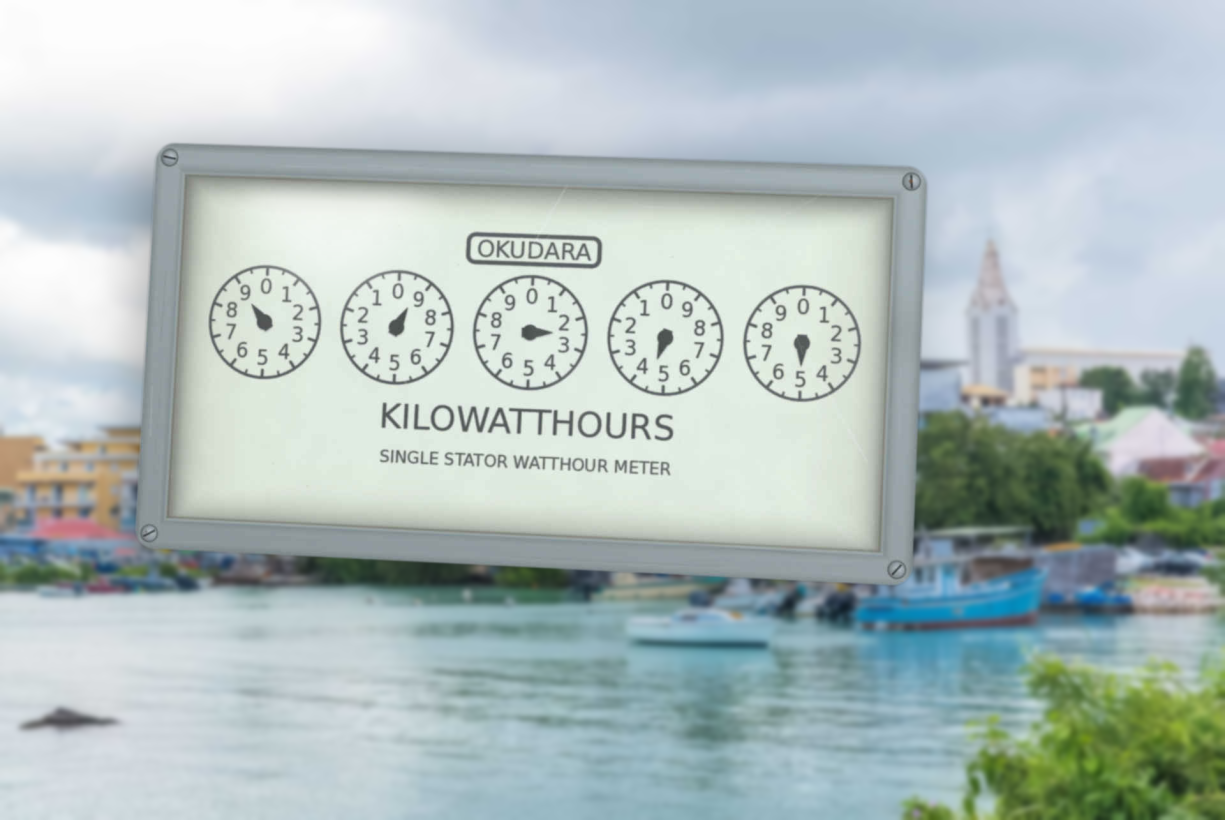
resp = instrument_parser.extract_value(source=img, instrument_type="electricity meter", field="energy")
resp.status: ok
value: 89245 kWh
